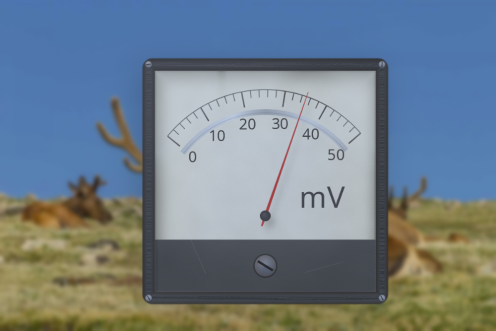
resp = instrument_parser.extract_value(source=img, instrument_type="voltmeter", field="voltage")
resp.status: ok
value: 35 mV
